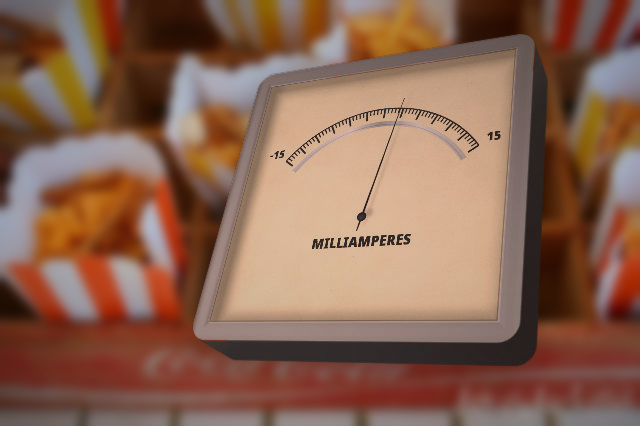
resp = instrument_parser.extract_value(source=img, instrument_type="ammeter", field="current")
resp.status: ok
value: 2.5 mA
